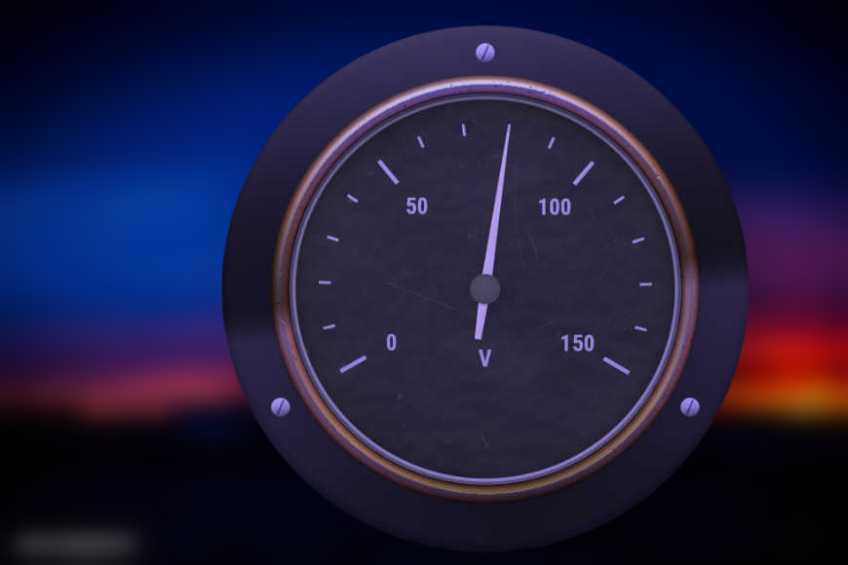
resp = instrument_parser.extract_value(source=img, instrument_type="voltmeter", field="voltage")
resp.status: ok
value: 80 V
